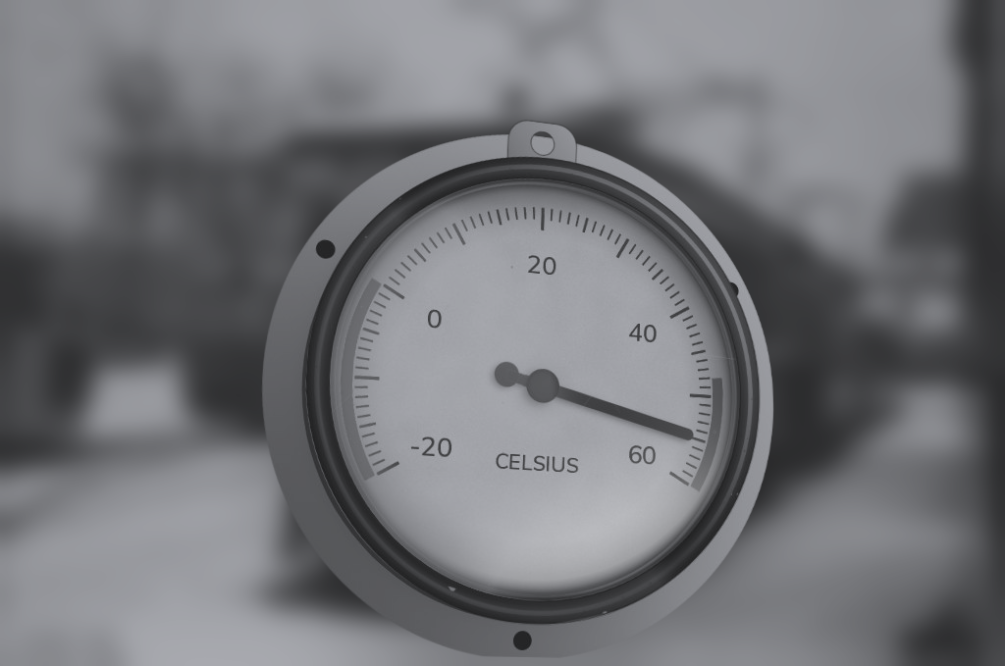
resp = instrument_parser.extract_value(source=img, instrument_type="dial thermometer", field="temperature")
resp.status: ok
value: 55 °C
